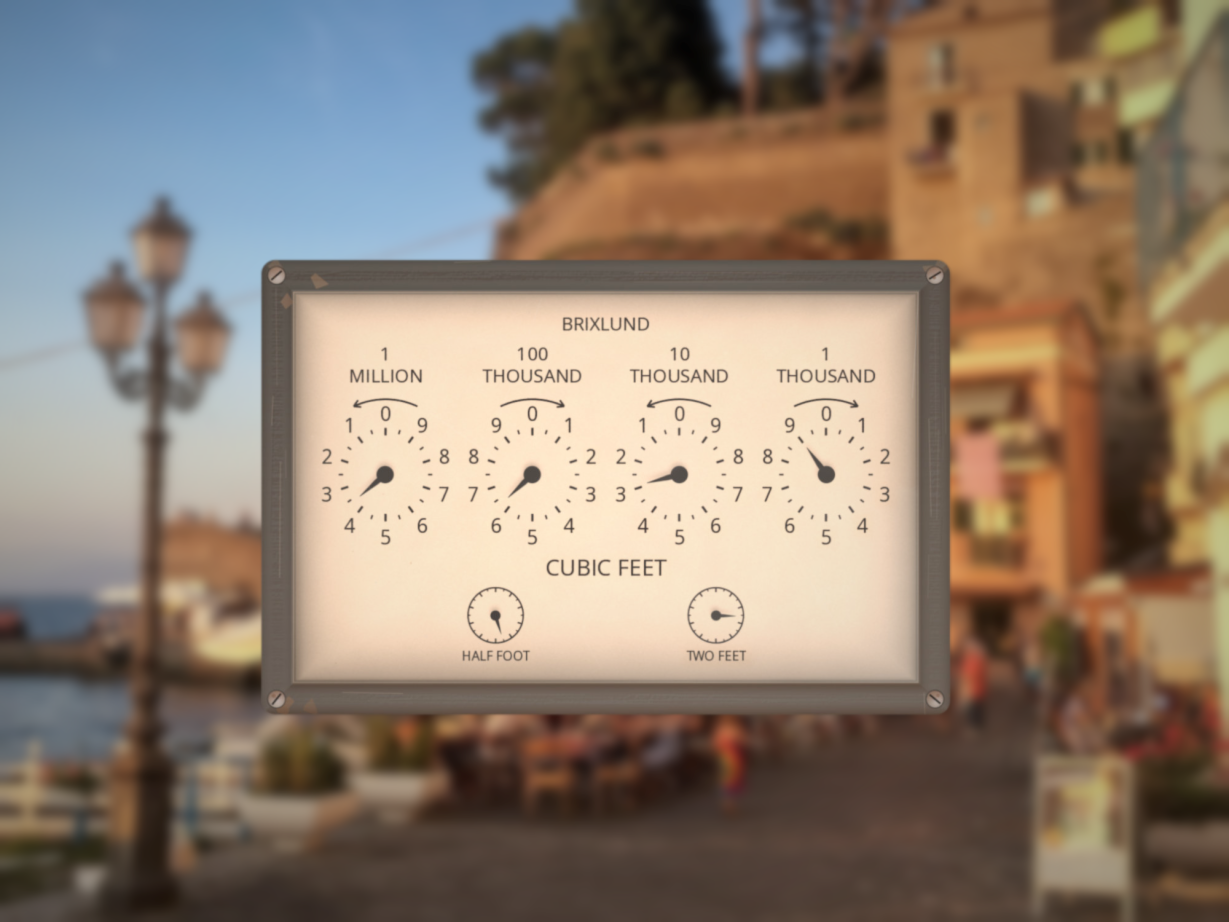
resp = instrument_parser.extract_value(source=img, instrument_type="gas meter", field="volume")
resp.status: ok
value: 362900 ft³
